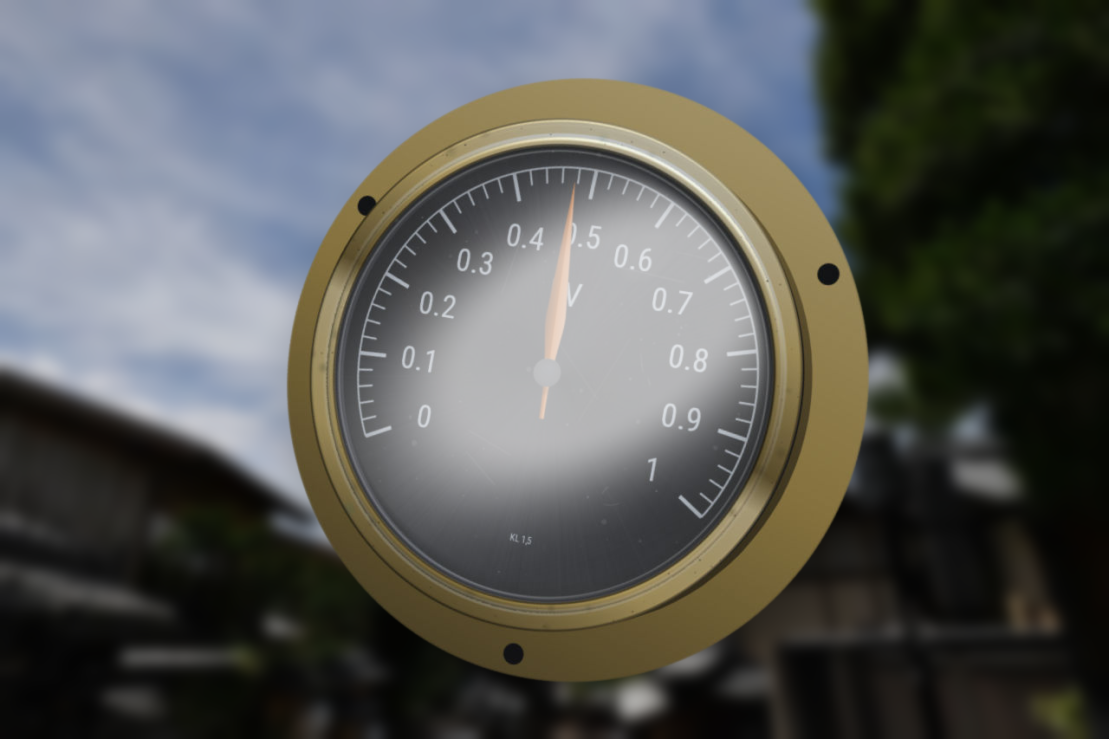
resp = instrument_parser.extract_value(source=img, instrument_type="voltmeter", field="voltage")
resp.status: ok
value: 0.48 kV
